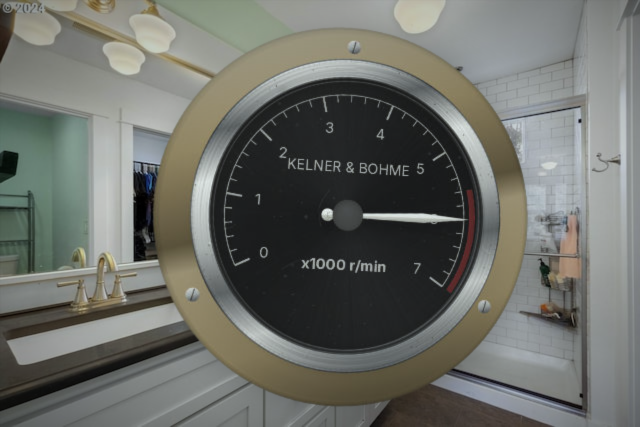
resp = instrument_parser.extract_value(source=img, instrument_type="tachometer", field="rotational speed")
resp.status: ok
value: 6000 rpm
